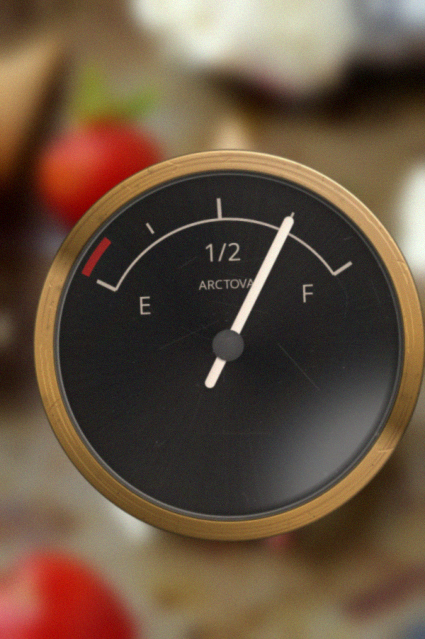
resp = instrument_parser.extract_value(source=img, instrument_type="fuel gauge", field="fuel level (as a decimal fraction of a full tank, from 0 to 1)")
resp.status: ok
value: 0.75
